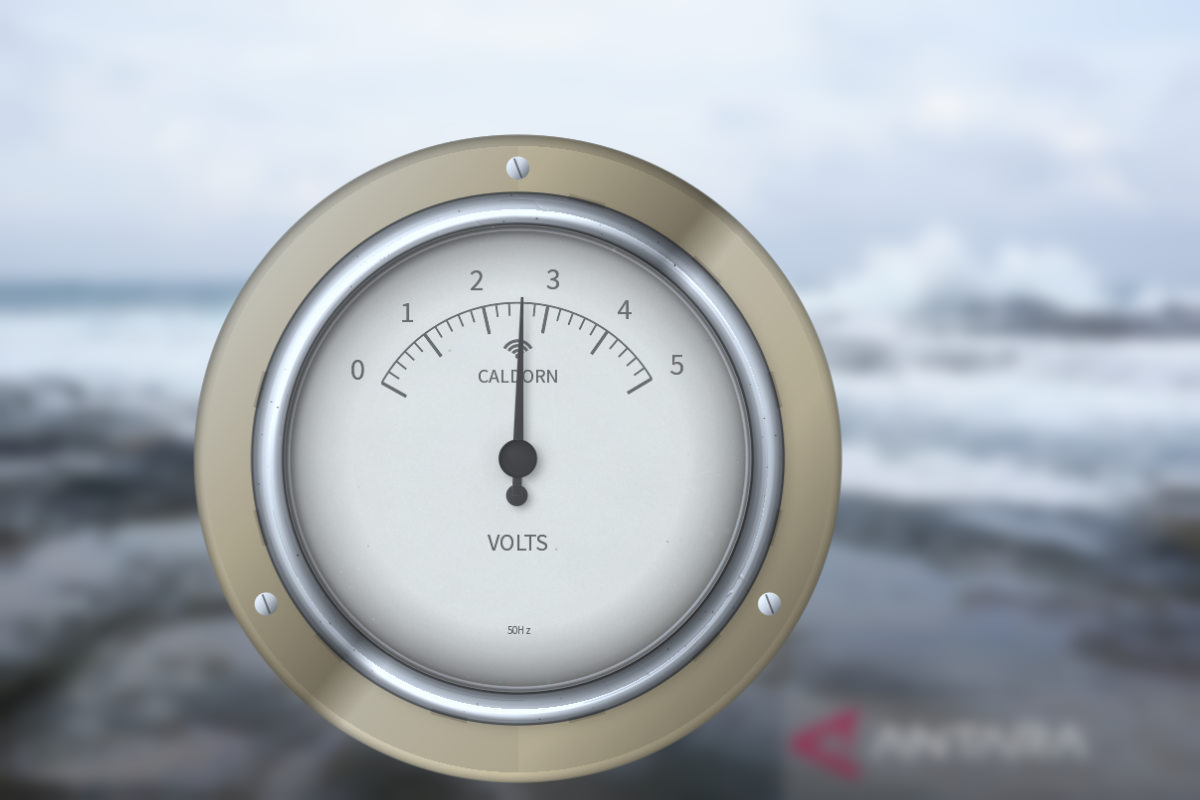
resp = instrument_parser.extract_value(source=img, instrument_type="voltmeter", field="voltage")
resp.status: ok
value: 2.6 V
